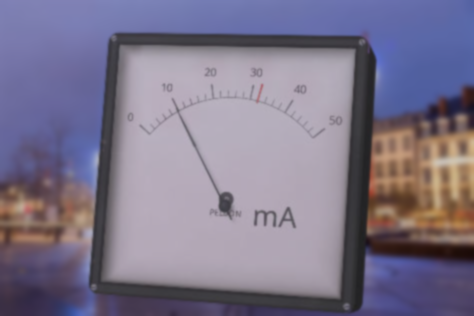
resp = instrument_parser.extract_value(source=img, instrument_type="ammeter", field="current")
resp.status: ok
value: 10 mA
